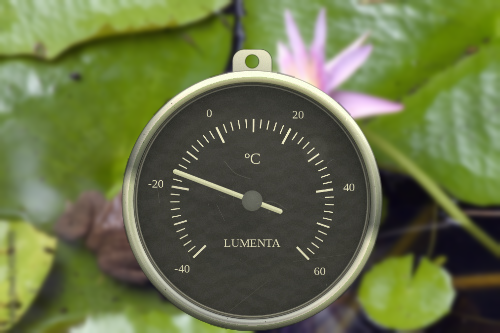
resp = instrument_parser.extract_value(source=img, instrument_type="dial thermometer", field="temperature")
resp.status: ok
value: -16 °C
